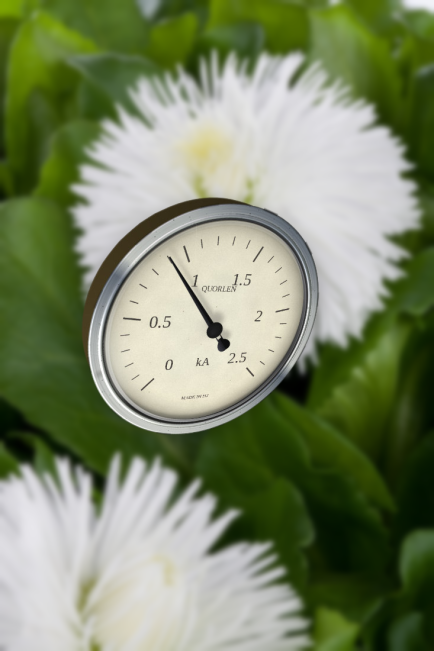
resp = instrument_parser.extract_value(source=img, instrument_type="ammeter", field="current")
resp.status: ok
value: 0.9 kA
